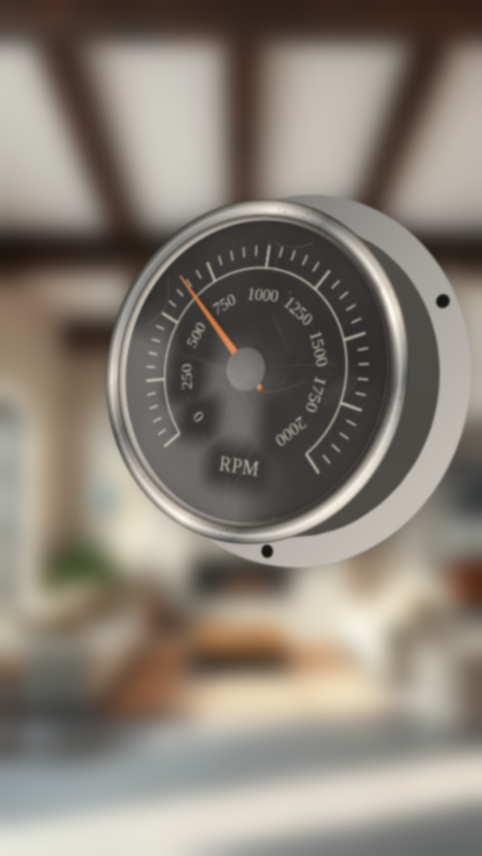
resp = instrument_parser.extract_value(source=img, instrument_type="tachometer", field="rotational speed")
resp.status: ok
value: 650 rpm
